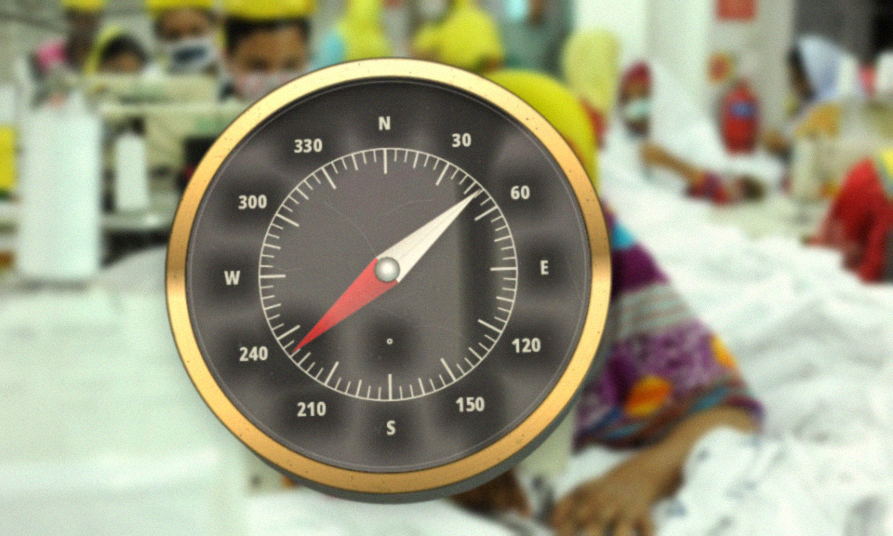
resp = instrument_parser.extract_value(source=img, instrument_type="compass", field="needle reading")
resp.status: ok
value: 230 °
